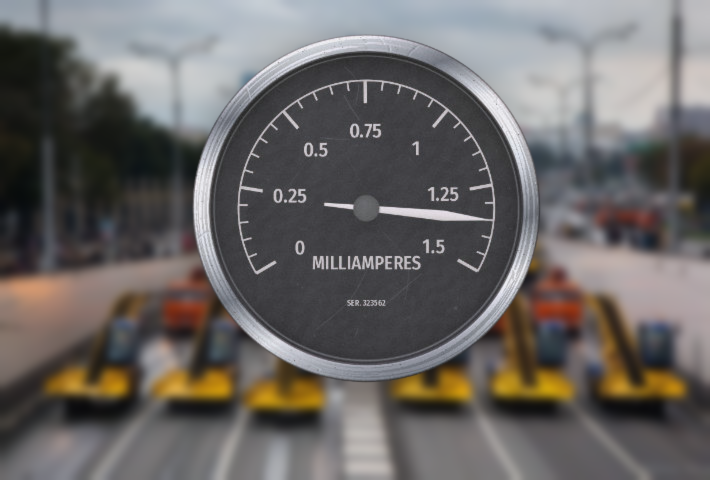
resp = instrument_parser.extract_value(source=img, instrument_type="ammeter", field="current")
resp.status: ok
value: 1.35 mA
